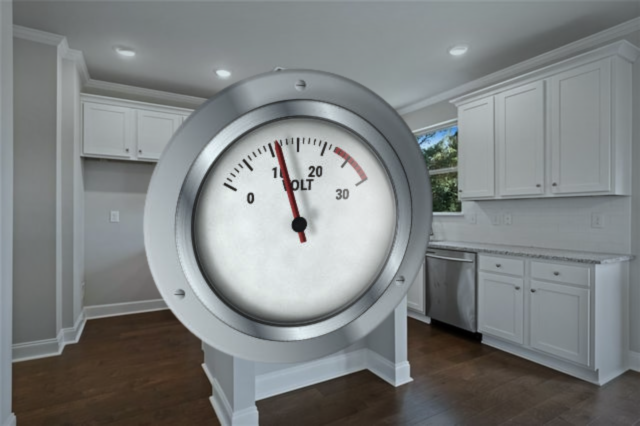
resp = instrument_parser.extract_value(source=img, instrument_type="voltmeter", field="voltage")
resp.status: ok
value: 11 V
